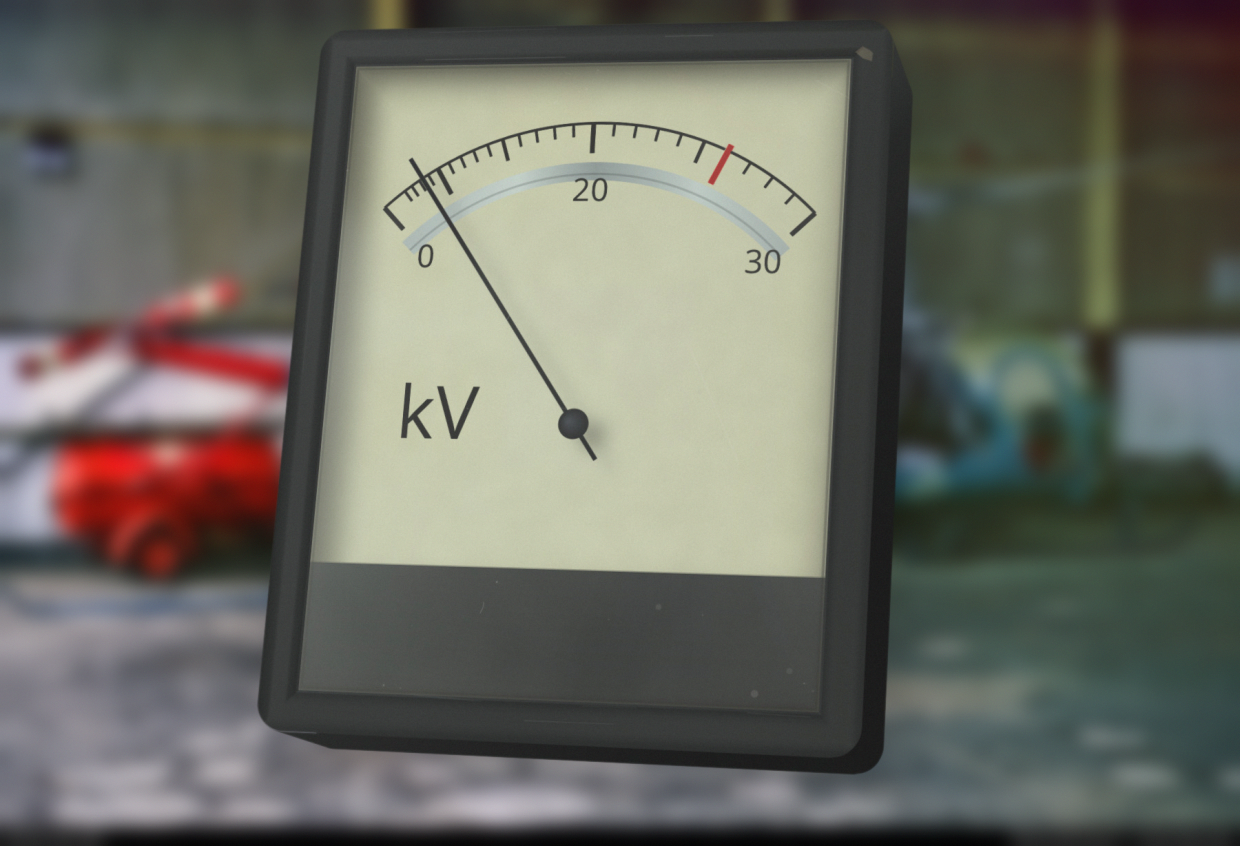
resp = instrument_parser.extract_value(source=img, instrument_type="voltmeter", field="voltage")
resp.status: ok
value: 8.5 kV
